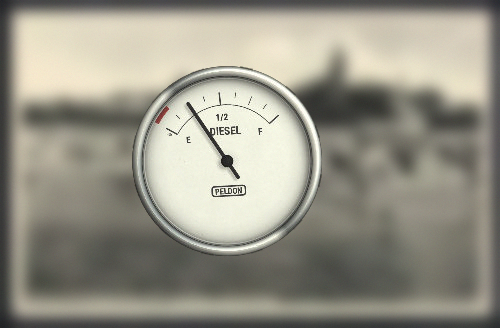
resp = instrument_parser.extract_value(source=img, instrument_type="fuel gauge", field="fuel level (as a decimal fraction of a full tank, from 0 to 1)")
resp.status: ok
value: 0.25
